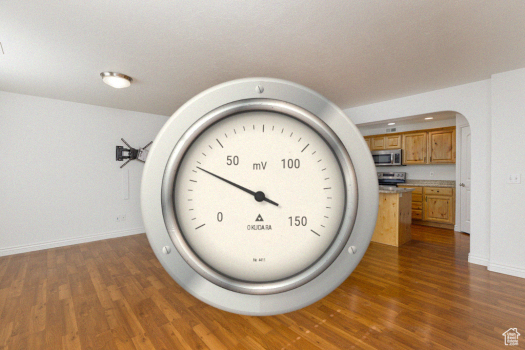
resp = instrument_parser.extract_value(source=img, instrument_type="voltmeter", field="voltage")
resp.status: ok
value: 32.5 mV
